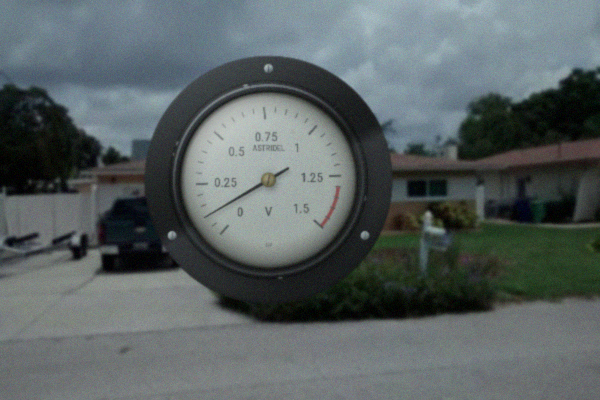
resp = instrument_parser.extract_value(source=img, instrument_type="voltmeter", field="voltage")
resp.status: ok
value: 0.1 V
